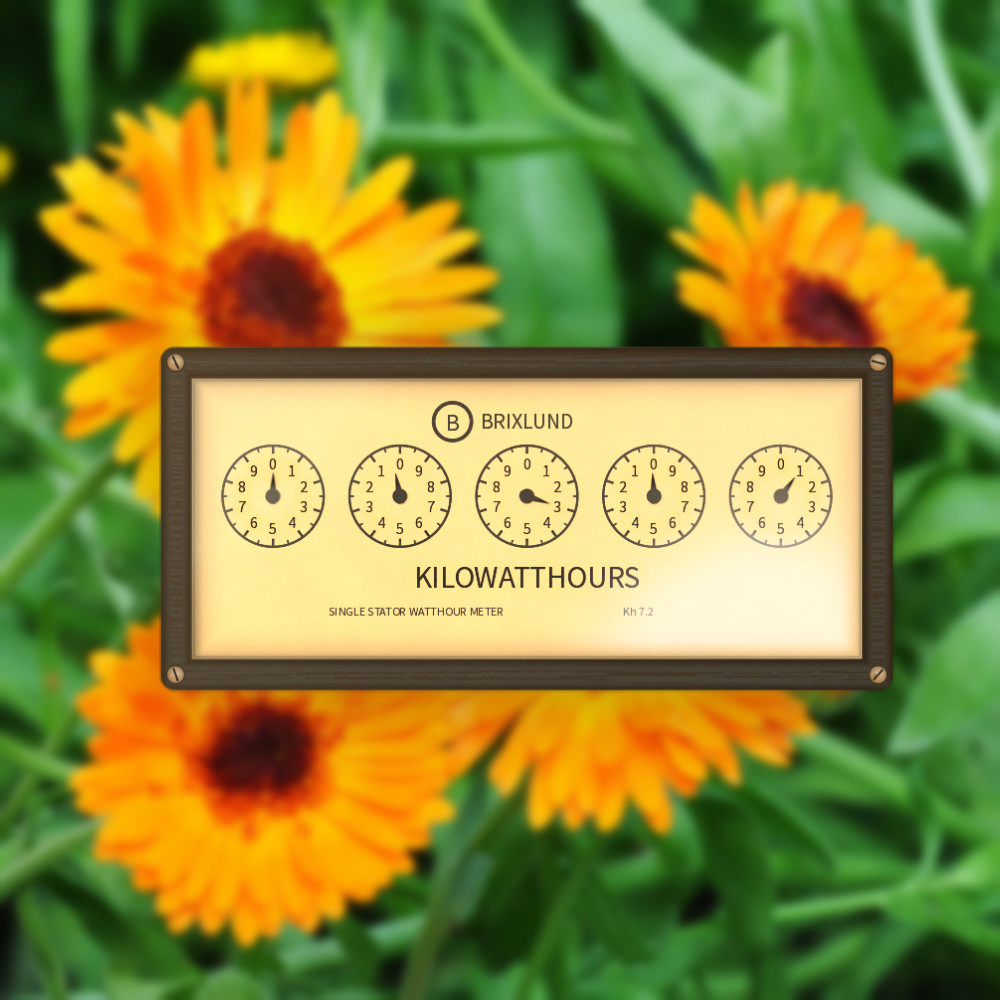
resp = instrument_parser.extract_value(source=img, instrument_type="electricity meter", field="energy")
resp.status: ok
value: 301 kWh
